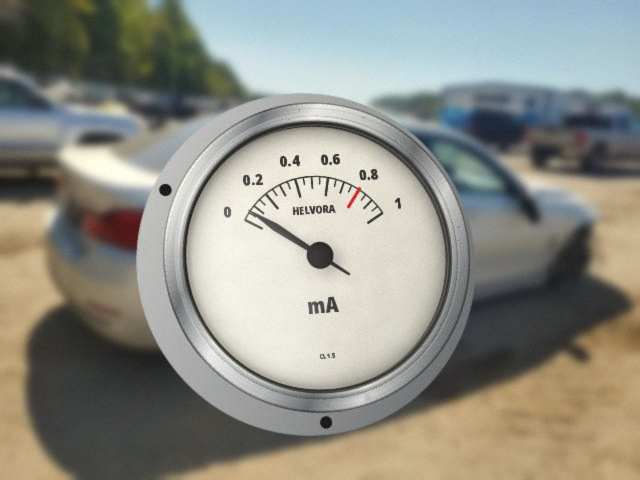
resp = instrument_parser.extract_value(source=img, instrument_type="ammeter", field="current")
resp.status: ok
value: 0.05 mA
